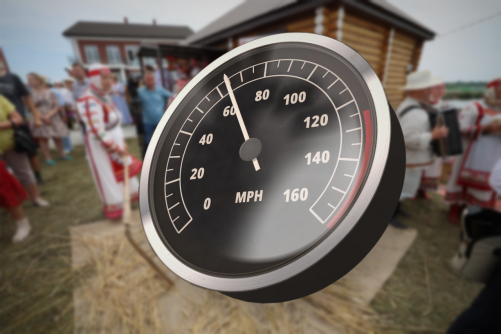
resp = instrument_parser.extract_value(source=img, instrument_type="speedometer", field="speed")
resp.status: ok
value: 65 mph
